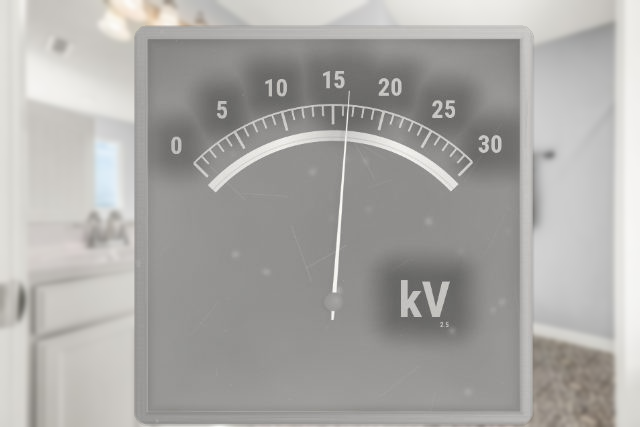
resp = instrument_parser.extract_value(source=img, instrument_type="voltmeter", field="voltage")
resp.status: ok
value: 16.5 kV
